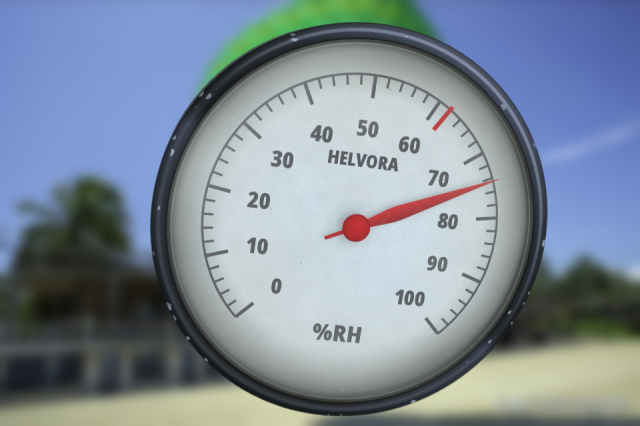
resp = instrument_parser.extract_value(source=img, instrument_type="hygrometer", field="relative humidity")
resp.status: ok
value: 74 %
